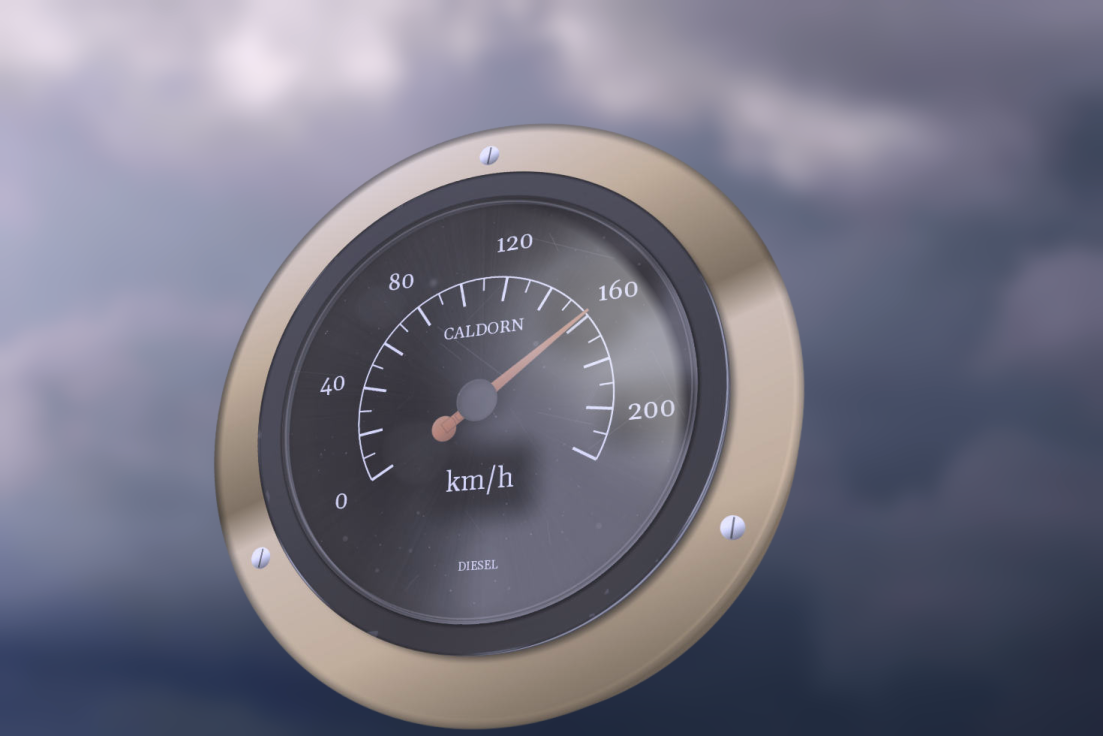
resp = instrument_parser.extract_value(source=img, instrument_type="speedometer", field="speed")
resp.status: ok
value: 160 km/h
